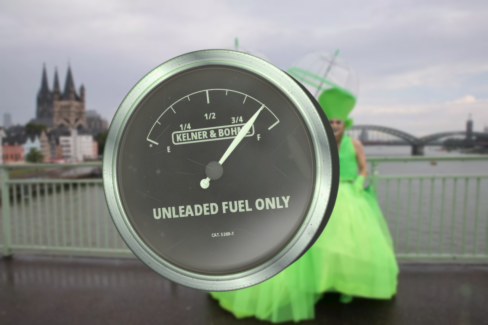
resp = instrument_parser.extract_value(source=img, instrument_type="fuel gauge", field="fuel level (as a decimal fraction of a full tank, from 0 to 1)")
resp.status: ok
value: 0.875
